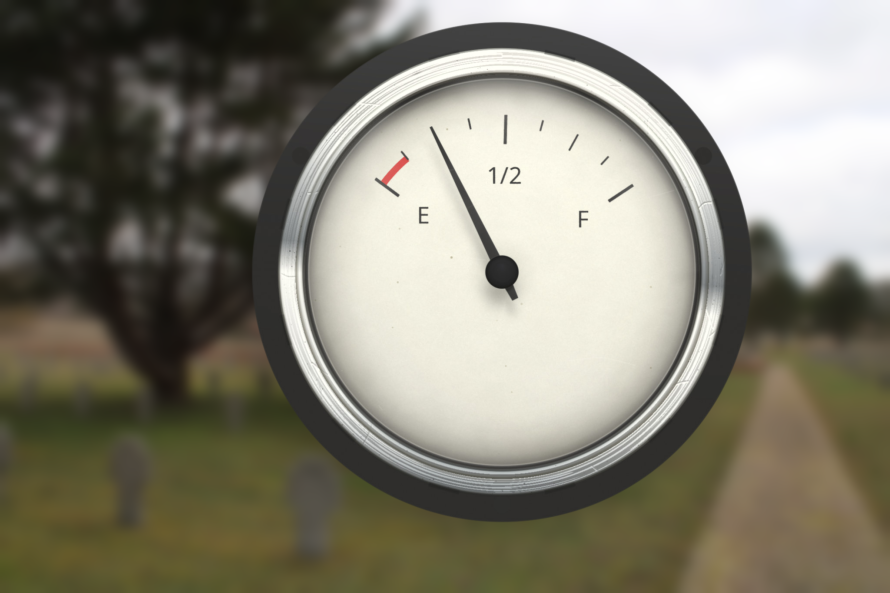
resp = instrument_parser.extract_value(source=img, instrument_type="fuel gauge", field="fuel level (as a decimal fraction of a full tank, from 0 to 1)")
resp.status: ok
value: 0.25
